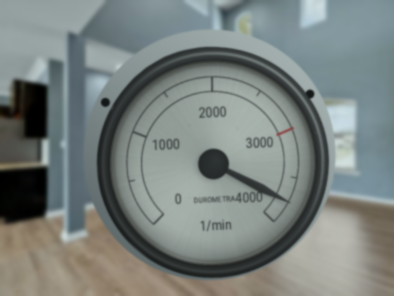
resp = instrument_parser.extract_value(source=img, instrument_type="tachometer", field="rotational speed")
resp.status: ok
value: 3750 rpm
